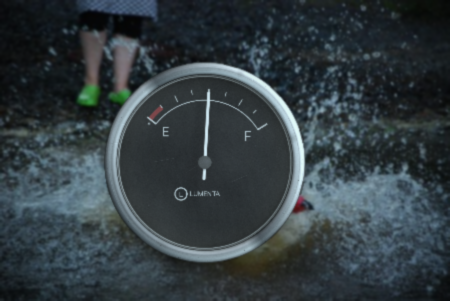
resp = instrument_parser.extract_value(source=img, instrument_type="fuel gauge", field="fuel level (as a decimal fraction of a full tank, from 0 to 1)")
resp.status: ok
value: 0.5
